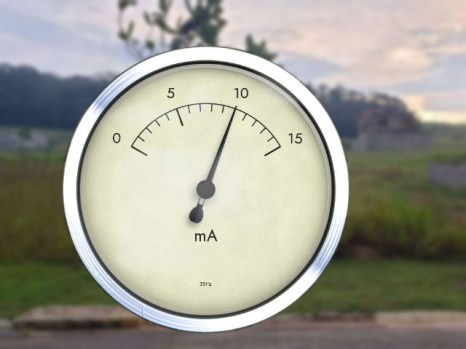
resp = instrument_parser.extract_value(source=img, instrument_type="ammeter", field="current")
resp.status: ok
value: 10 mA
